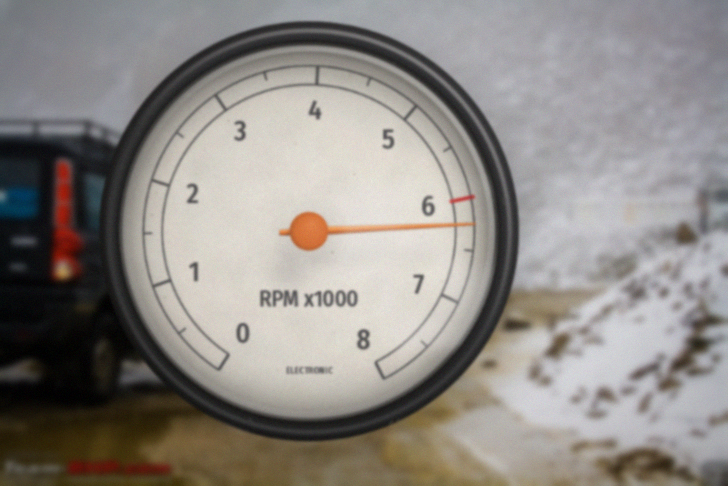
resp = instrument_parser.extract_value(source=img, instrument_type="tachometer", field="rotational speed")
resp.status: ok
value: 6250 rpm
